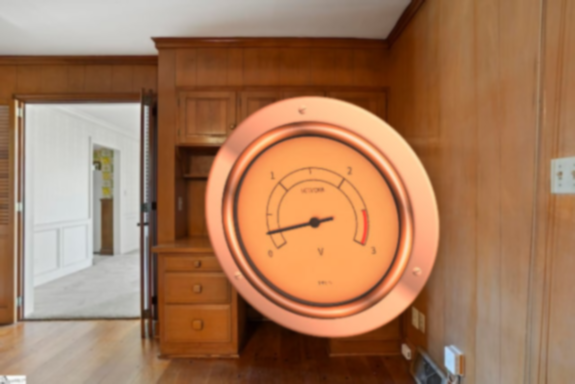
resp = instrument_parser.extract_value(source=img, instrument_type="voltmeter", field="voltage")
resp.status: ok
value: 0.25 V
